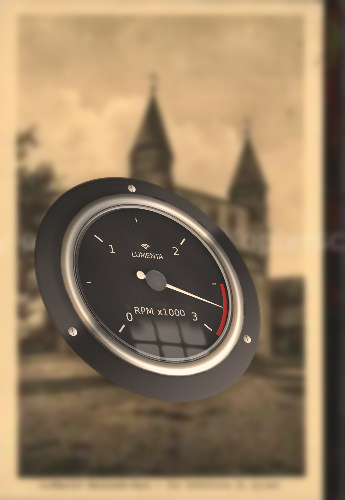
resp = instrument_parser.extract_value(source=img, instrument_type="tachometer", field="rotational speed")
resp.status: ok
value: 2750 rpm
